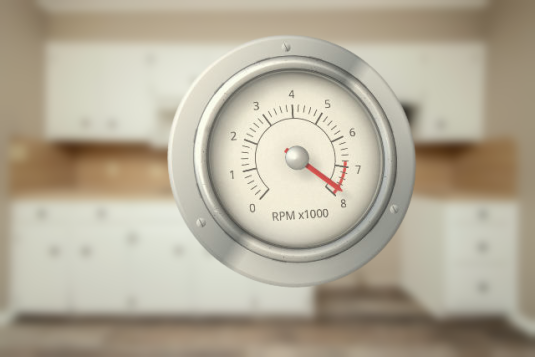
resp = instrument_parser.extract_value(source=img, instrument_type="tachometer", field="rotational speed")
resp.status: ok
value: 7800 rpm
